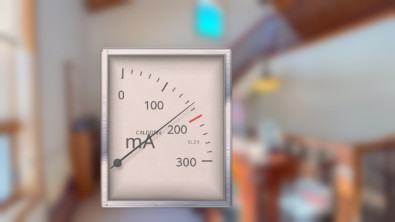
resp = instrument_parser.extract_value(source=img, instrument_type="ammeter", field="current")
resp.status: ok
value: 170 mA
